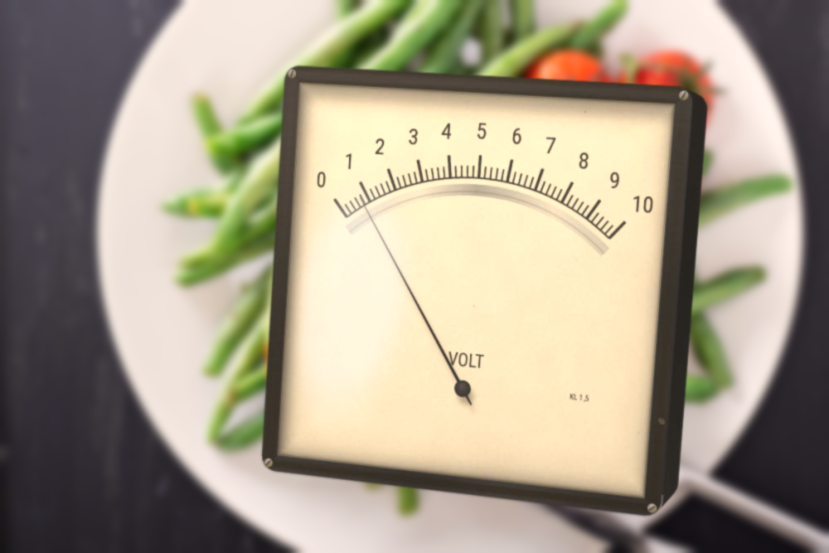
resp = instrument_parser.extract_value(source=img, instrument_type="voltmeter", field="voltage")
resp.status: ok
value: 0.8 V
